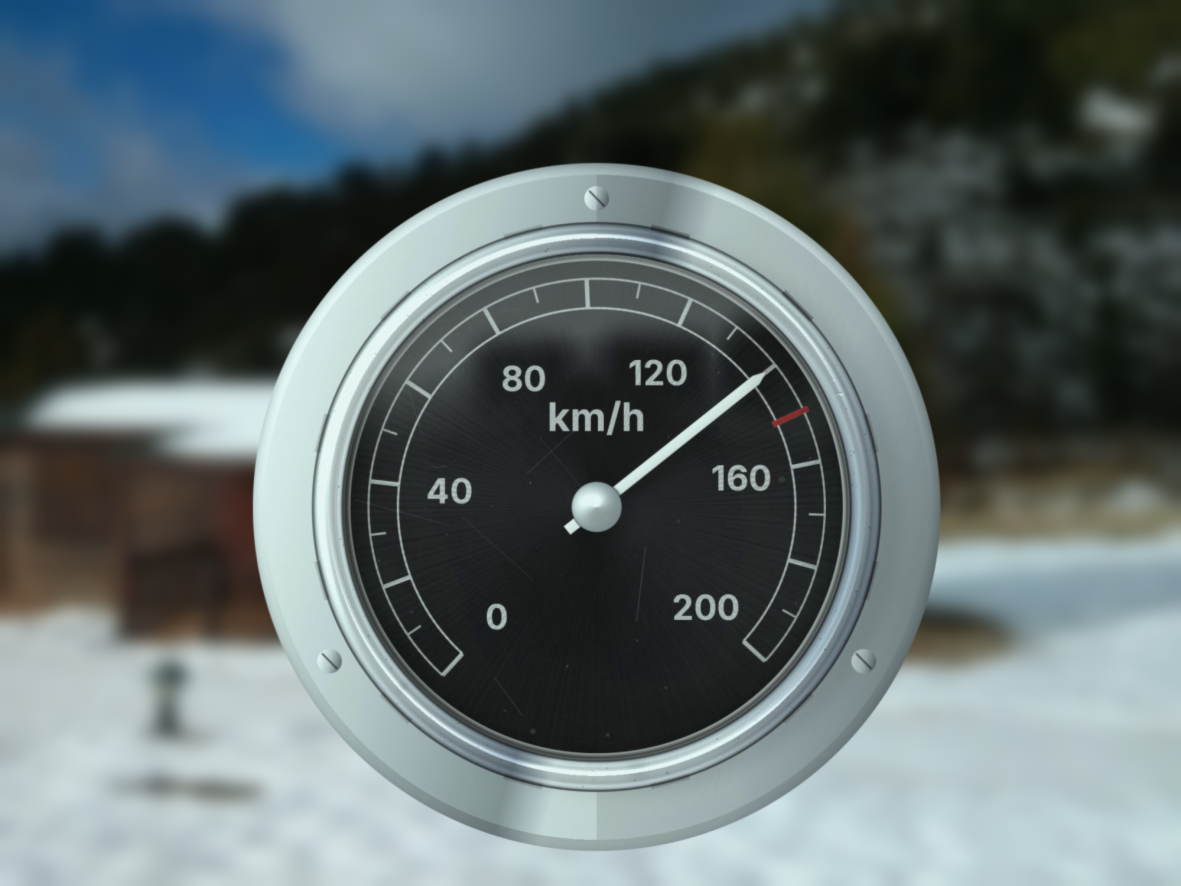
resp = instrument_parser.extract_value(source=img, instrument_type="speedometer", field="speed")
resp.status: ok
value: 140 km/h
